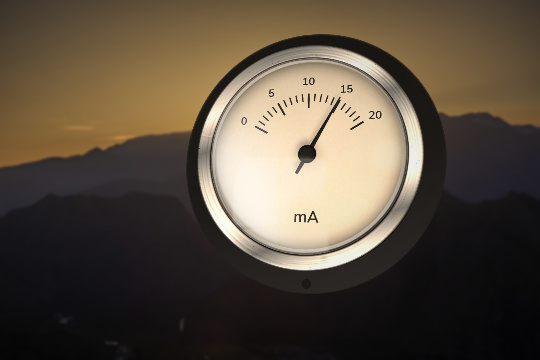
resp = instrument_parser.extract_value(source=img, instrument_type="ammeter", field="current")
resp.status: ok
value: 15 mA
